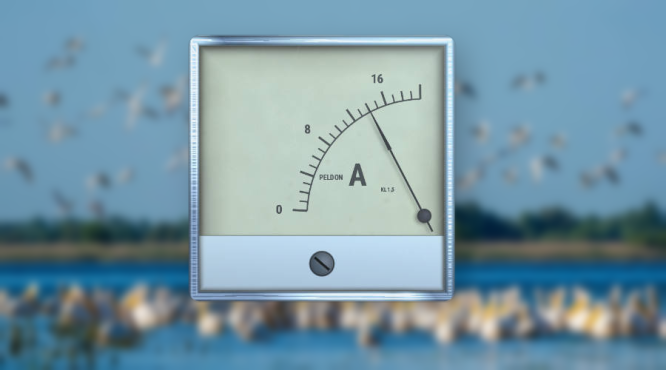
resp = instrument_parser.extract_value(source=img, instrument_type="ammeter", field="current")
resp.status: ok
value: 14 A
